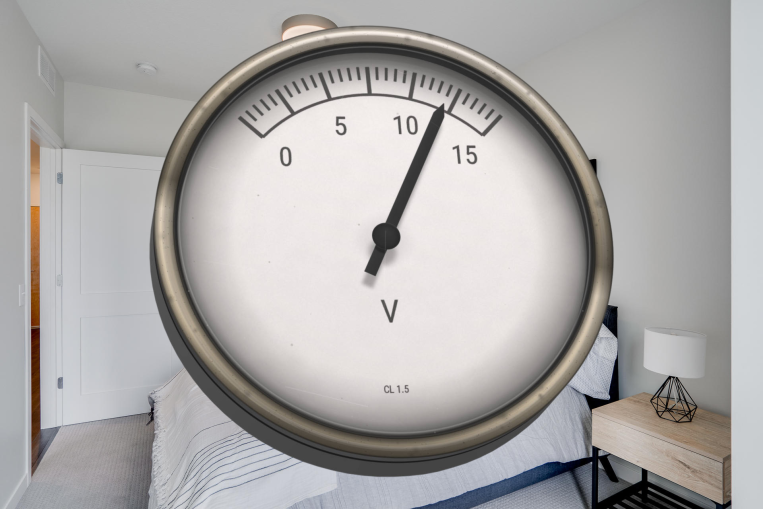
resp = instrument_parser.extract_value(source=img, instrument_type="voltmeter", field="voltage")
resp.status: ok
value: 12 V
